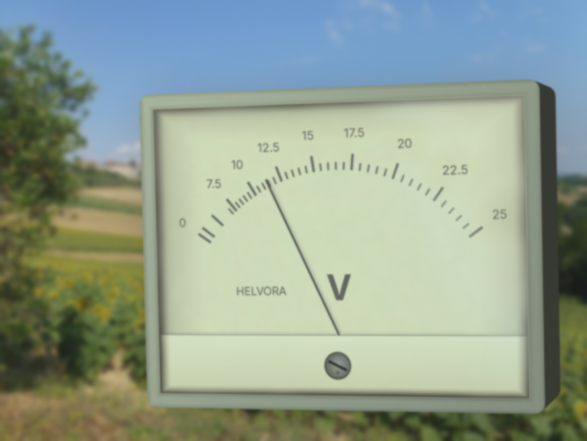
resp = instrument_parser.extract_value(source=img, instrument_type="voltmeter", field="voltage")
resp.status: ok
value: 11.5 V
